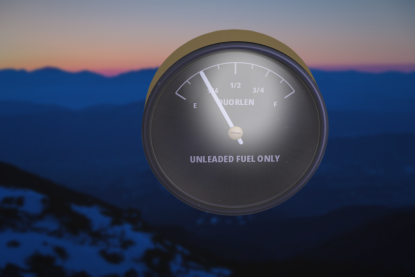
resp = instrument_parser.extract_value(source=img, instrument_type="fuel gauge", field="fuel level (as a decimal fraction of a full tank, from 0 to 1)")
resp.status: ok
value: 0.25
